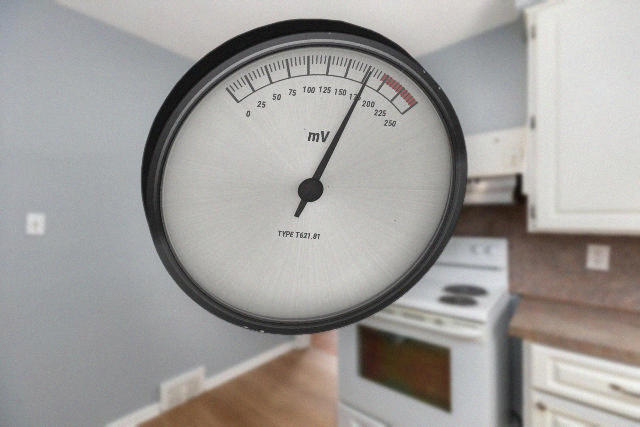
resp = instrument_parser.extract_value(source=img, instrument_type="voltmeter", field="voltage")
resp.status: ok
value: 175 mV
